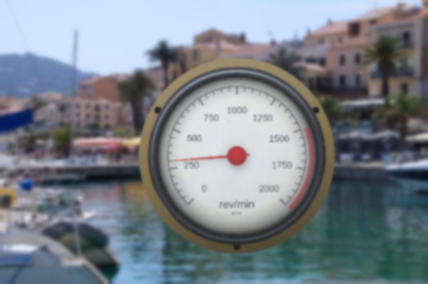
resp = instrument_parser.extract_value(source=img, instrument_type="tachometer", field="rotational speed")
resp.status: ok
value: 300 rpm
